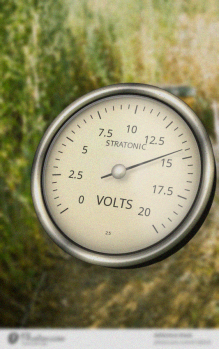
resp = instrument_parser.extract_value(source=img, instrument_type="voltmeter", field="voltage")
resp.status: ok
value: 14.5 V
